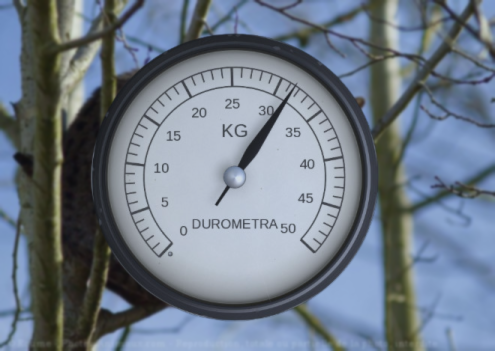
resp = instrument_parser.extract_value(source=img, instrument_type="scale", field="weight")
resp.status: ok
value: 31.5 kg
